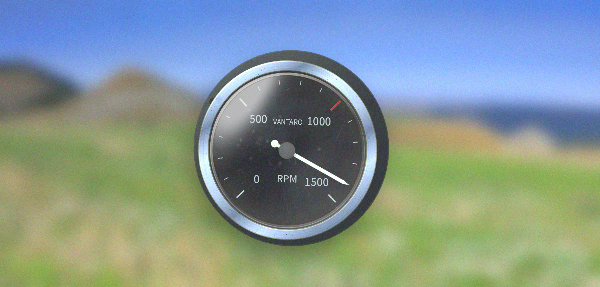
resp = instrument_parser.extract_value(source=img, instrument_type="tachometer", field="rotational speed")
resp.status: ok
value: 1400 rpm
